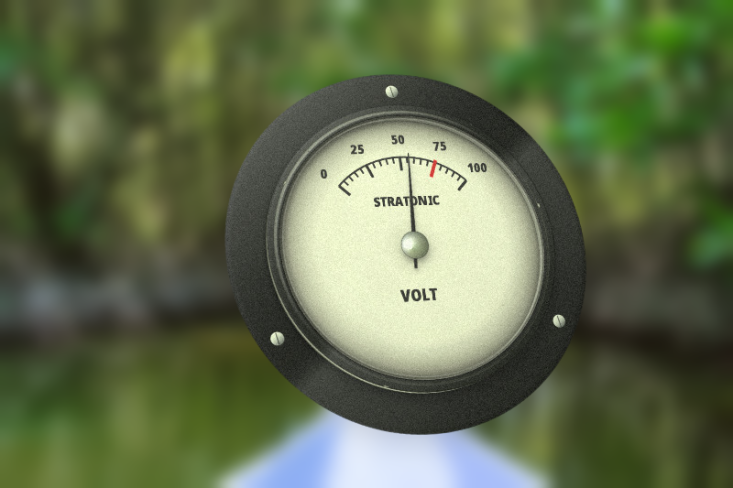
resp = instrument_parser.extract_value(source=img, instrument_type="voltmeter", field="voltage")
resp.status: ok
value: 55 V
